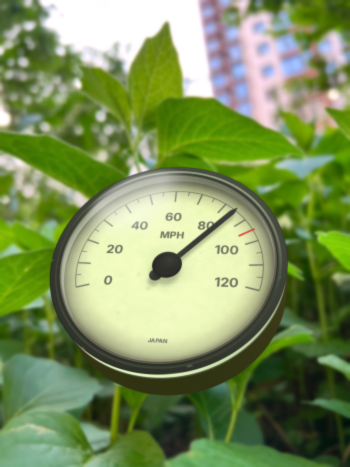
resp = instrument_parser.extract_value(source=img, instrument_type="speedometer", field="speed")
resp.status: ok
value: 85 mph
